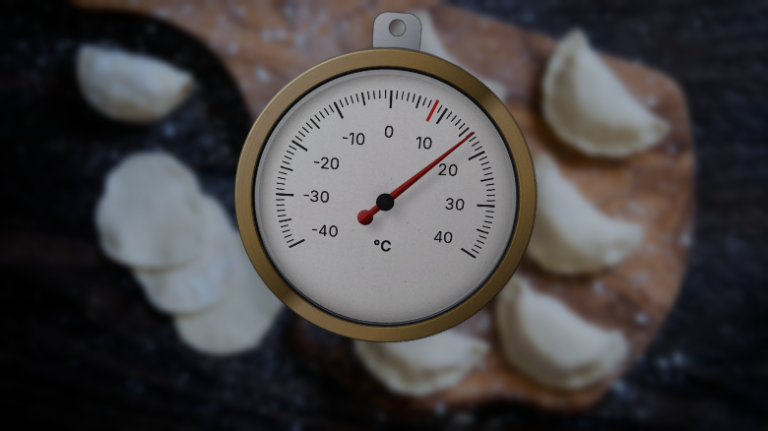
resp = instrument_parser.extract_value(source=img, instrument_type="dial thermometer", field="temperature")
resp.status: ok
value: 16 °C
